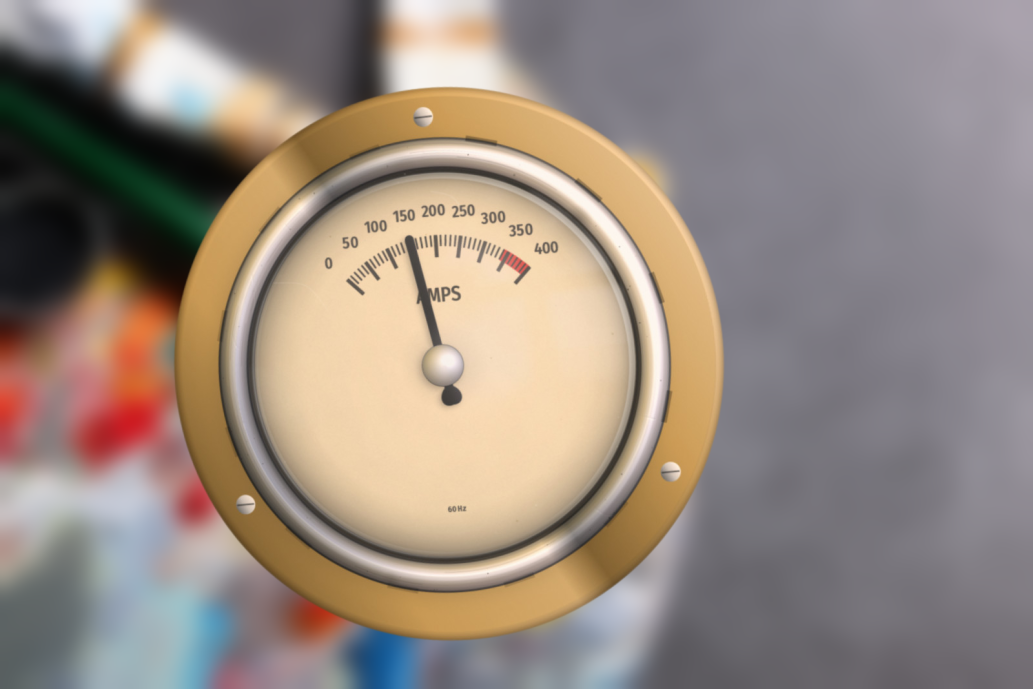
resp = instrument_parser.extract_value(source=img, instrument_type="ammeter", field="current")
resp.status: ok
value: 150 A
